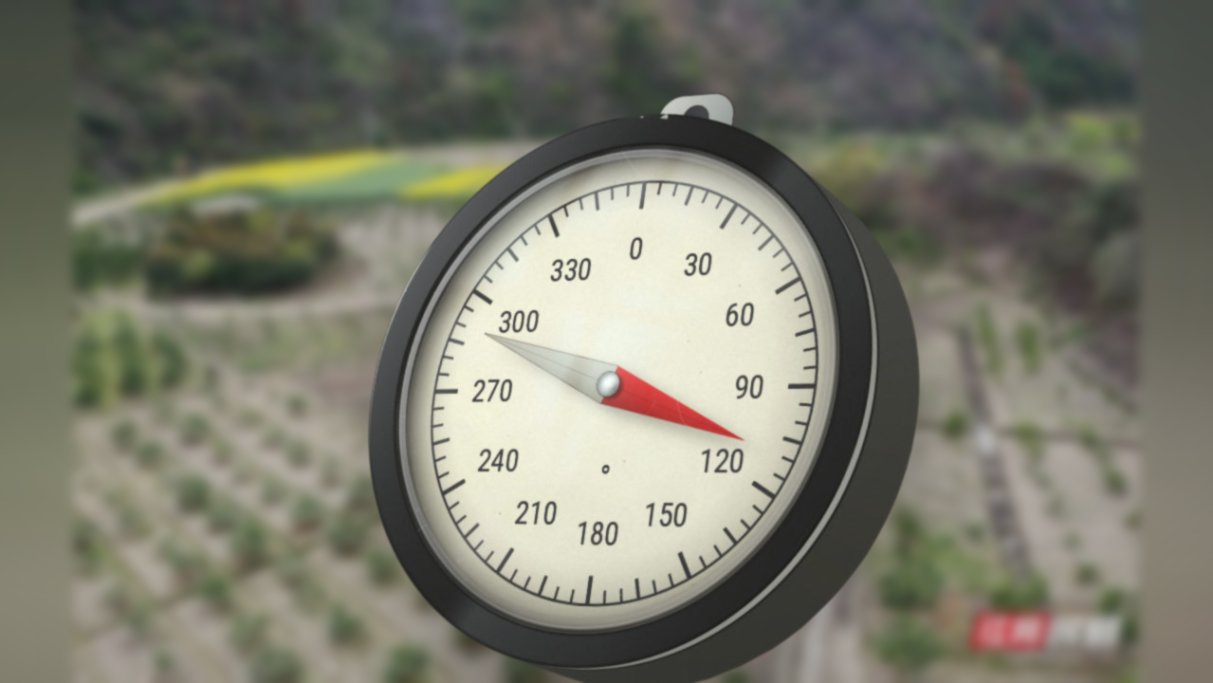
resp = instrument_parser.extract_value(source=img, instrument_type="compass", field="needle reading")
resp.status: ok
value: 110 °
